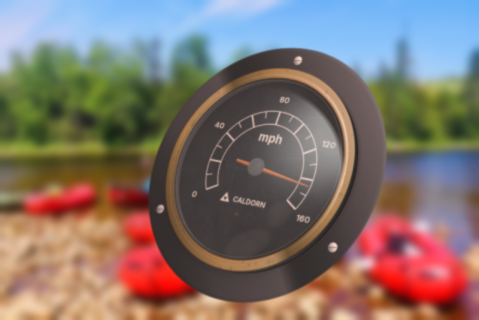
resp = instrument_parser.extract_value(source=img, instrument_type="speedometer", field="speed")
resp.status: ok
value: 145 mph
